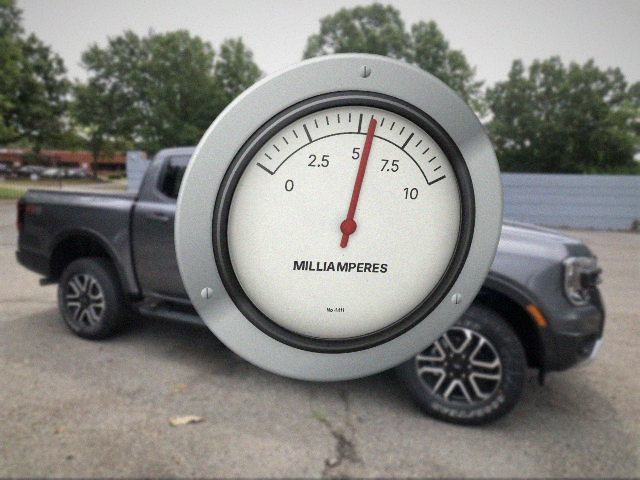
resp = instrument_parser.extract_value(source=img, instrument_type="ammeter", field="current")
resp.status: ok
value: 5.5 mA
